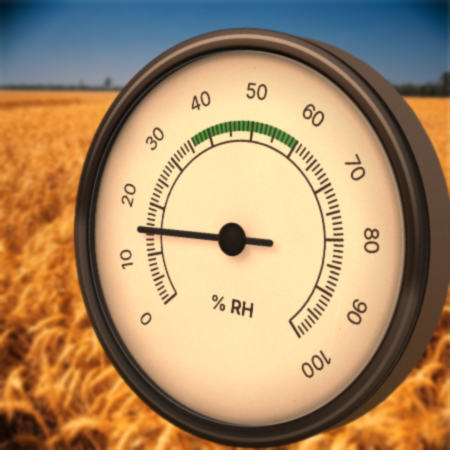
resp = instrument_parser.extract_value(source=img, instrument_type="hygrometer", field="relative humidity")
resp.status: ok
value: 15 %
